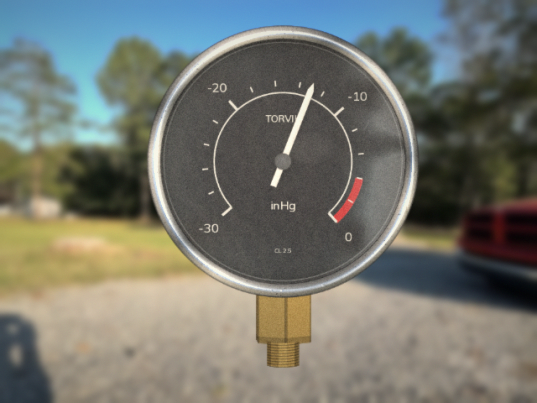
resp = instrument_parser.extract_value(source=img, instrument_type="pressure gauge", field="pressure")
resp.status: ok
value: -13 inHg
